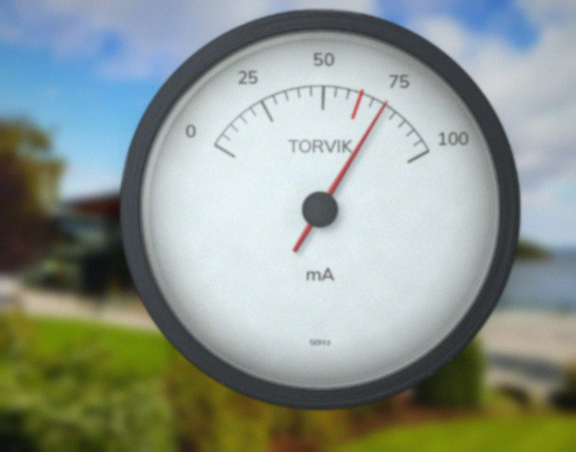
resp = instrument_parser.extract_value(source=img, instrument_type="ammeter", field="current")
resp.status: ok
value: 75 mA
